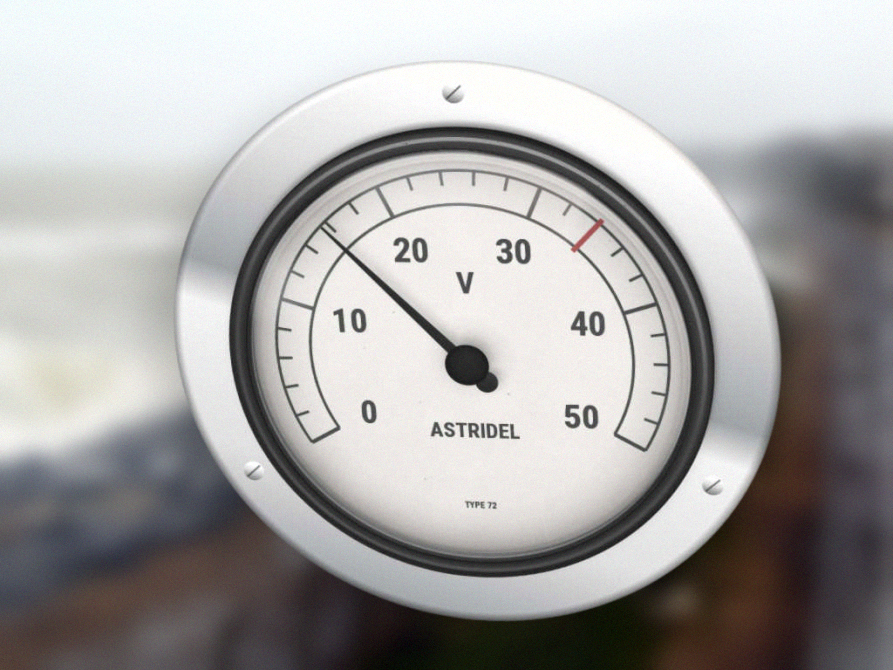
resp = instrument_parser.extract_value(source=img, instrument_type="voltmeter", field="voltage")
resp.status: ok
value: 16 V
